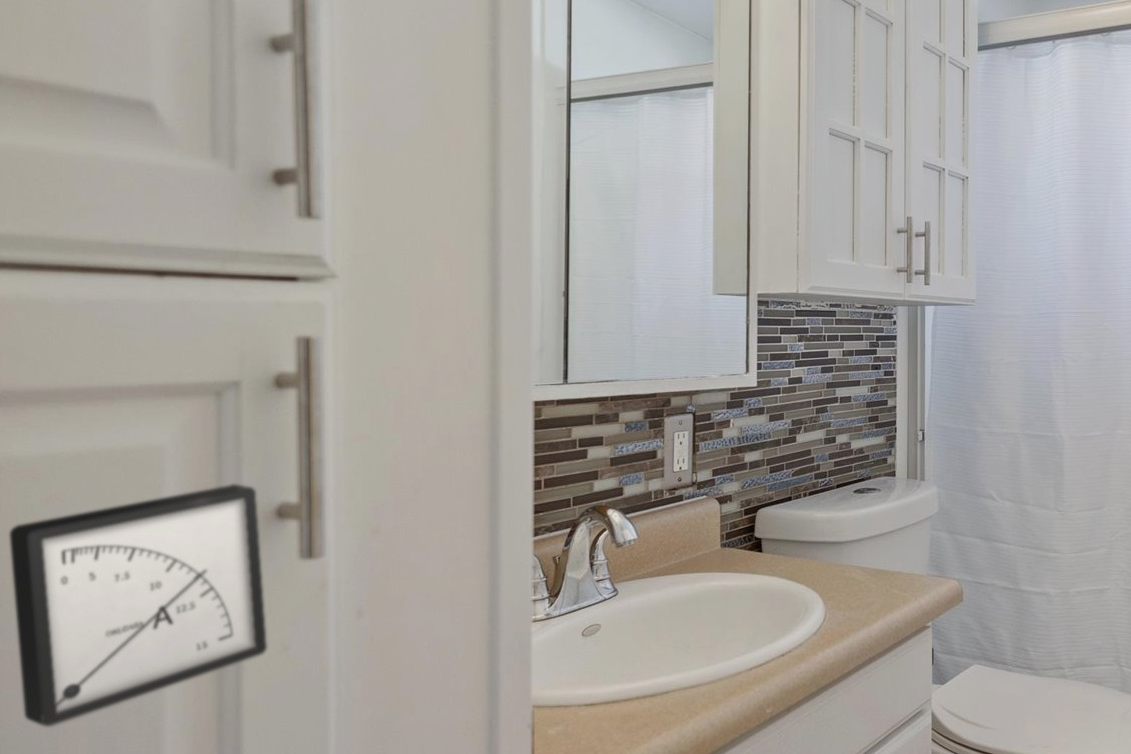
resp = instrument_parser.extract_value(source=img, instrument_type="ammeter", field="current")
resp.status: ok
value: 11.5 A
